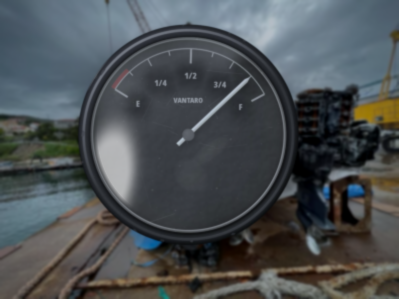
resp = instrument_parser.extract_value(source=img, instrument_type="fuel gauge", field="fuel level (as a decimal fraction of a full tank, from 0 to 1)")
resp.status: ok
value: 0.875
